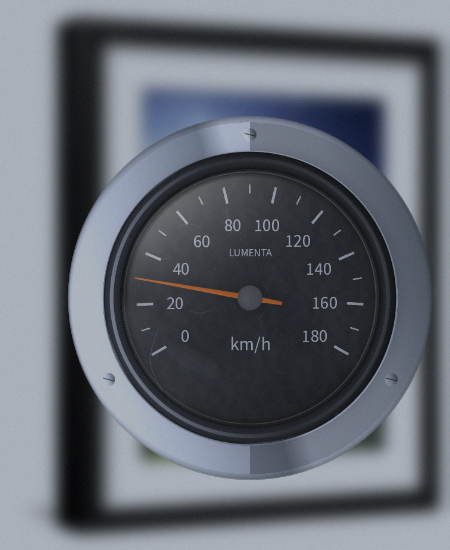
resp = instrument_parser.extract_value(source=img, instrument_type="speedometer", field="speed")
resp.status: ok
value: 30 km/h
